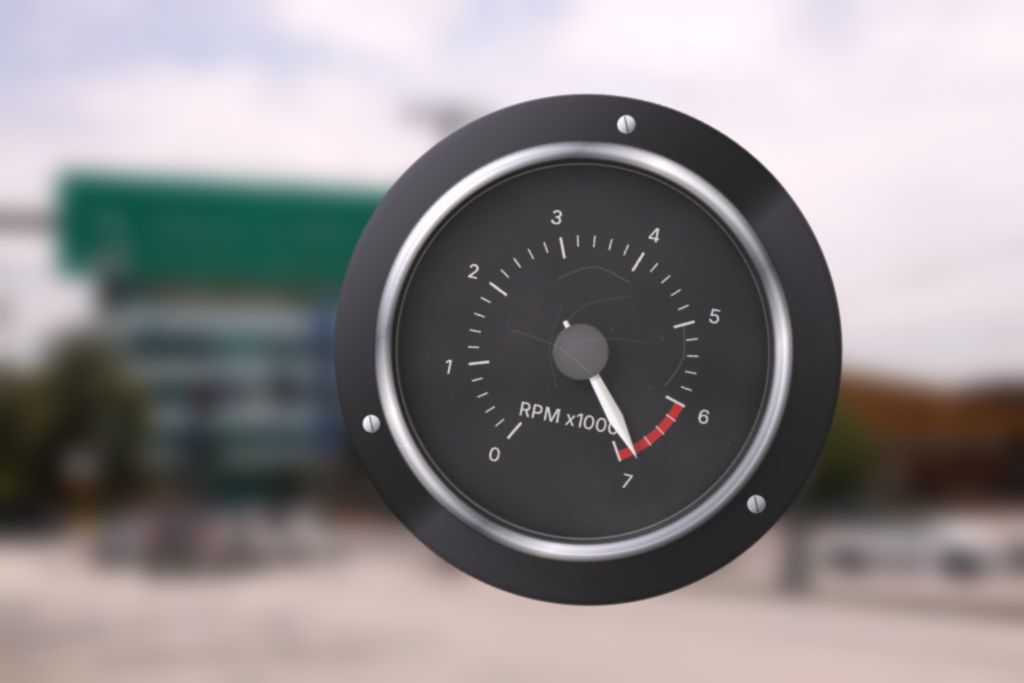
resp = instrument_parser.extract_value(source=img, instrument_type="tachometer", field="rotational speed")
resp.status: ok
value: 6800 rpm
